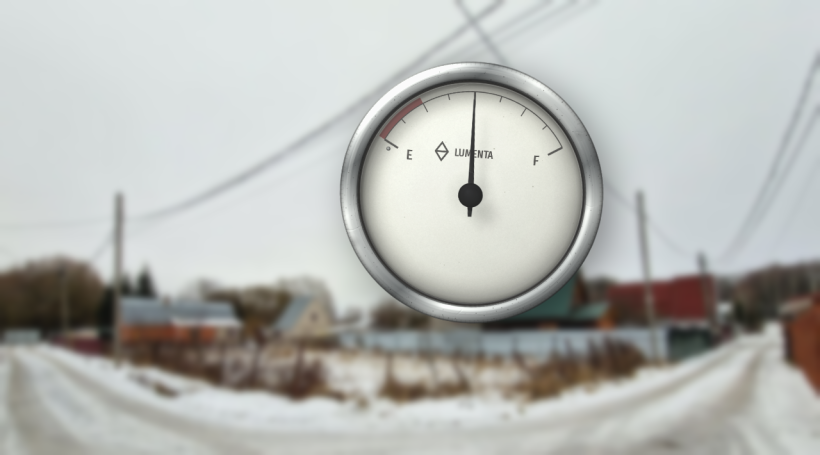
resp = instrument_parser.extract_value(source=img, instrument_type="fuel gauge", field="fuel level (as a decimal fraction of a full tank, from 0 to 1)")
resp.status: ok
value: 0.5
